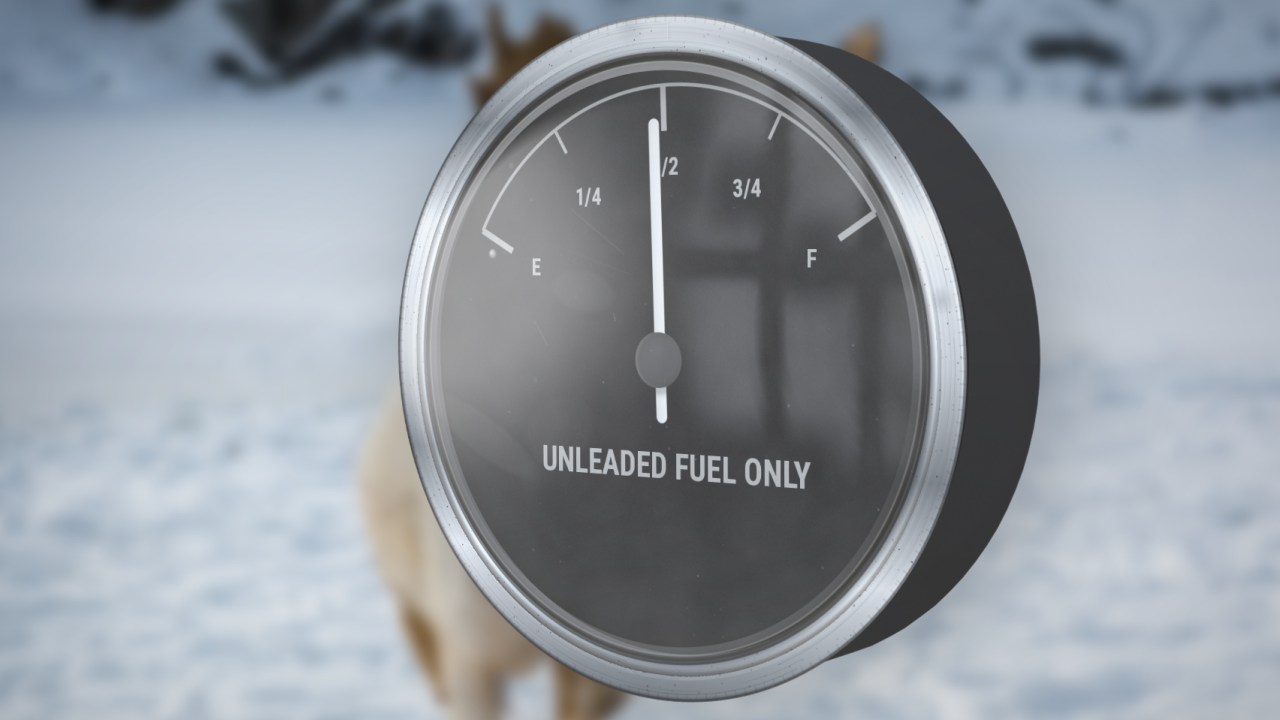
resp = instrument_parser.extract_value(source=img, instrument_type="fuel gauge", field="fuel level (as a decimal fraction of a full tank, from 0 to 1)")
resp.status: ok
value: 0.5
